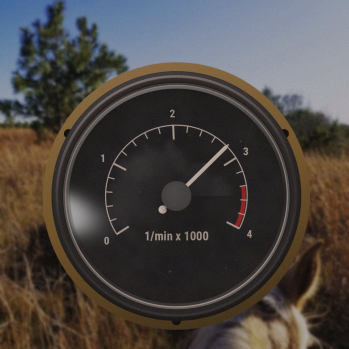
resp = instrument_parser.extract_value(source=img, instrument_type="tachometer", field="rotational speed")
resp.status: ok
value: 2800 rpm
